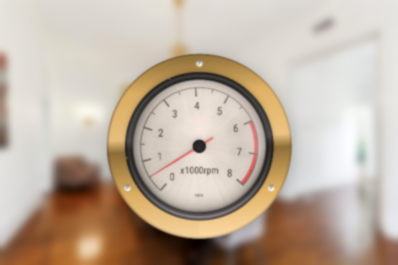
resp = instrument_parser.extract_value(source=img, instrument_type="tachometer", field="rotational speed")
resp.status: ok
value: 500 rpm
